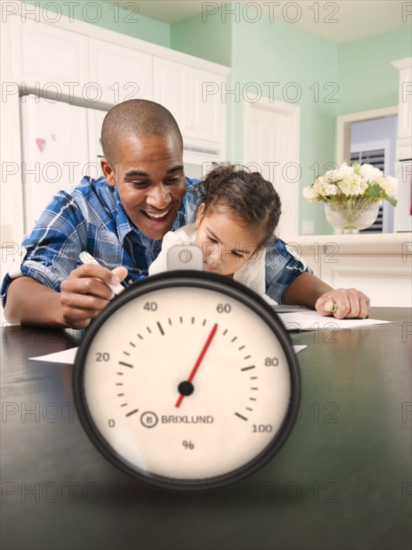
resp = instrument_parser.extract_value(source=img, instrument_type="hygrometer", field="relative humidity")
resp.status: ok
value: 60 %
